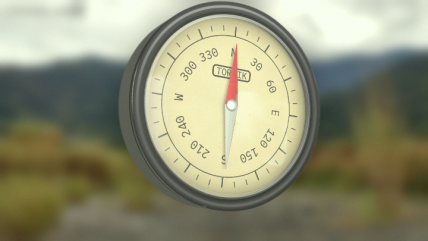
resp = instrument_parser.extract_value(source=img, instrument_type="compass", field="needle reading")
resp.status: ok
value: 0 °
